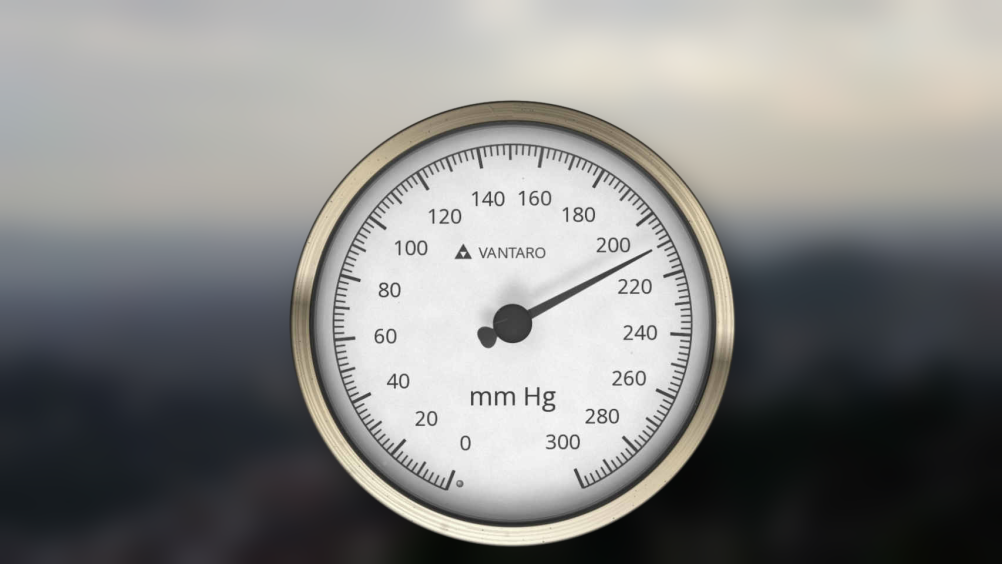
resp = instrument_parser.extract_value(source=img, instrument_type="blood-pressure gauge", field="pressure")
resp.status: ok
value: 210 mmHg
